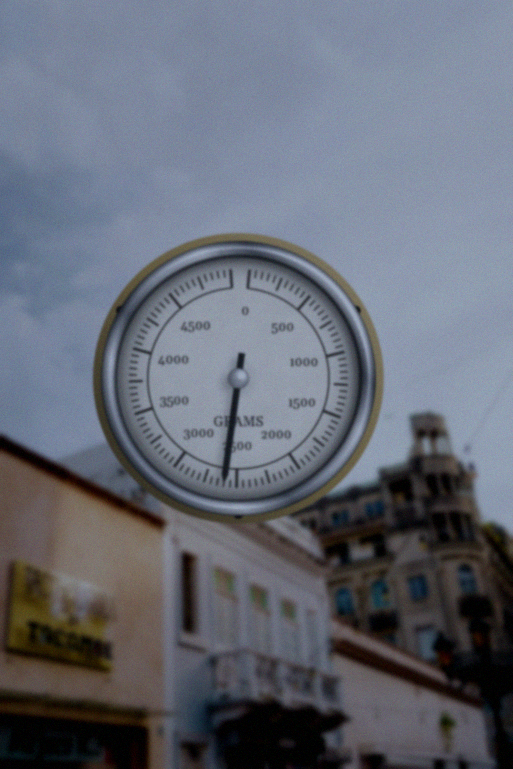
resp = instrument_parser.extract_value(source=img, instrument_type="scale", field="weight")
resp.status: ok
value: 2600 g
